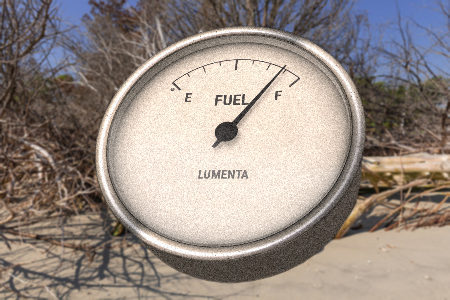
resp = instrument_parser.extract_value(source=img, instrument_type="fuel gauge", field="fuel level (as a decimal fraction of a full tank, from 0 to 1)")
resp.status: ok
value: 0.875
